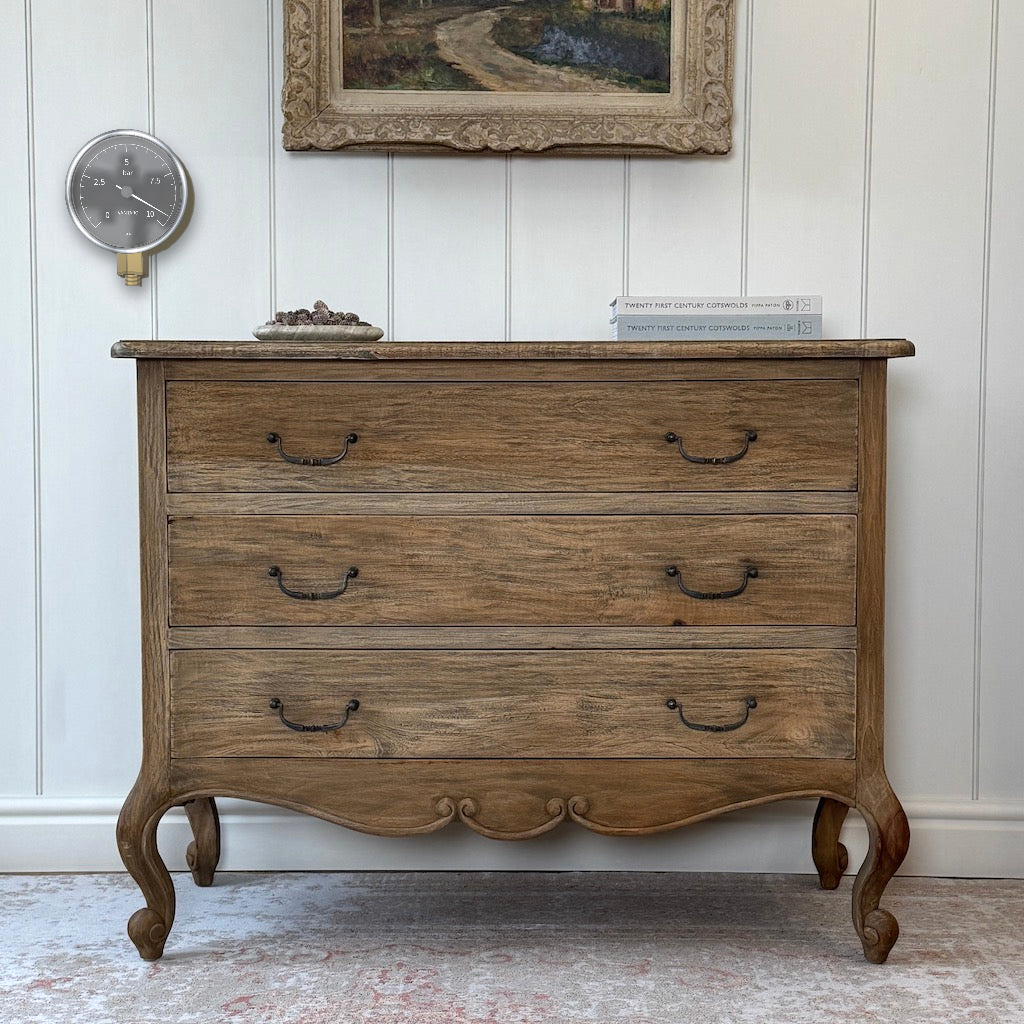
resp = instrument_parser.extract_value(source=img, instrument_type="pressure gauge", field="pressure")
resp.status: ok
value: 9.5 bar
